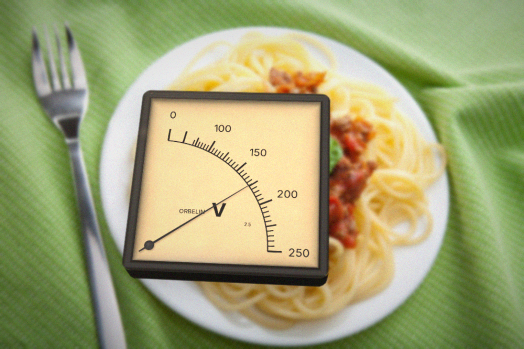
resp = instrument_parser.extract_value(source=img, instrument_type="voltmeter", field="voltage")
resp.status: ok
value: 175 V
